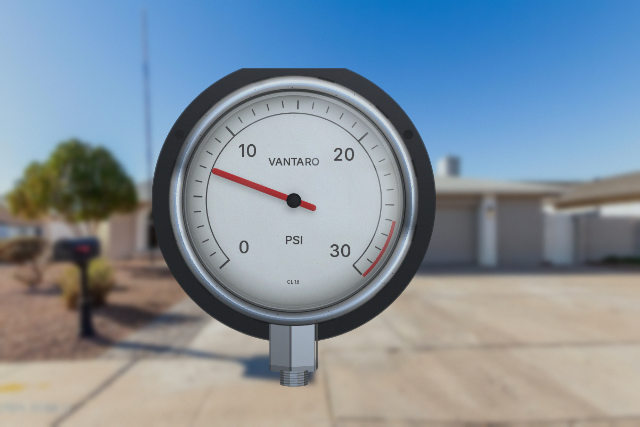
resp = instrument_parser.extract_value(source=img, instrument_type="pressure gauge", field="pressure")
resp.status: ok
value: 7 psi
